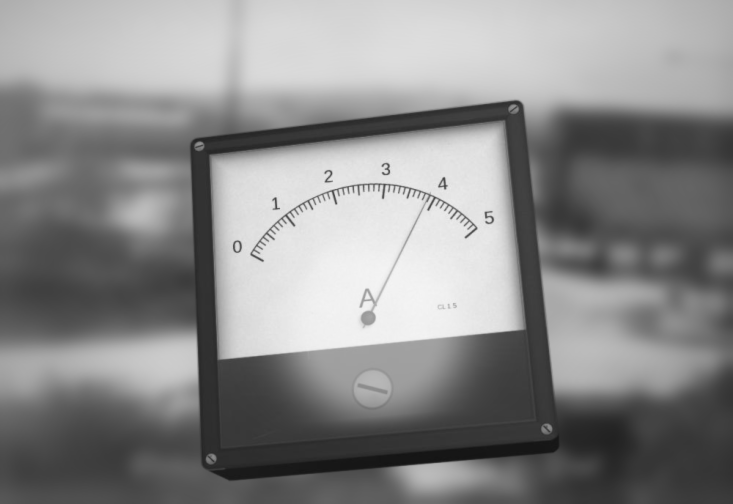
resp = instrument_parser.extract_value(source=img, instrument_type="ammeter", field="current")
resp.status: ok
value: 3.9 A
